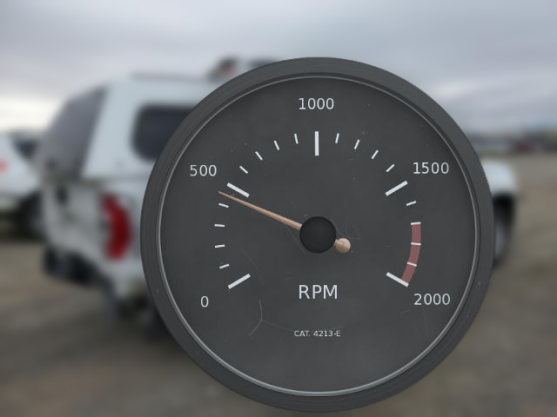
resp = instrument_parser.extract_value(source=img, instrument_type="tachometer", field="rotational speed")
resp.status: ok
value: 450 rpm
